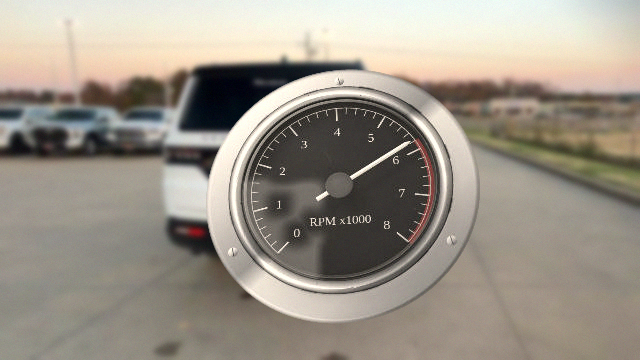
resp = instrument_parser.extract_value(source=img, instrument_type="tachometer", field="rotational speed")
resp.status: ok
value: 5800 rpm
